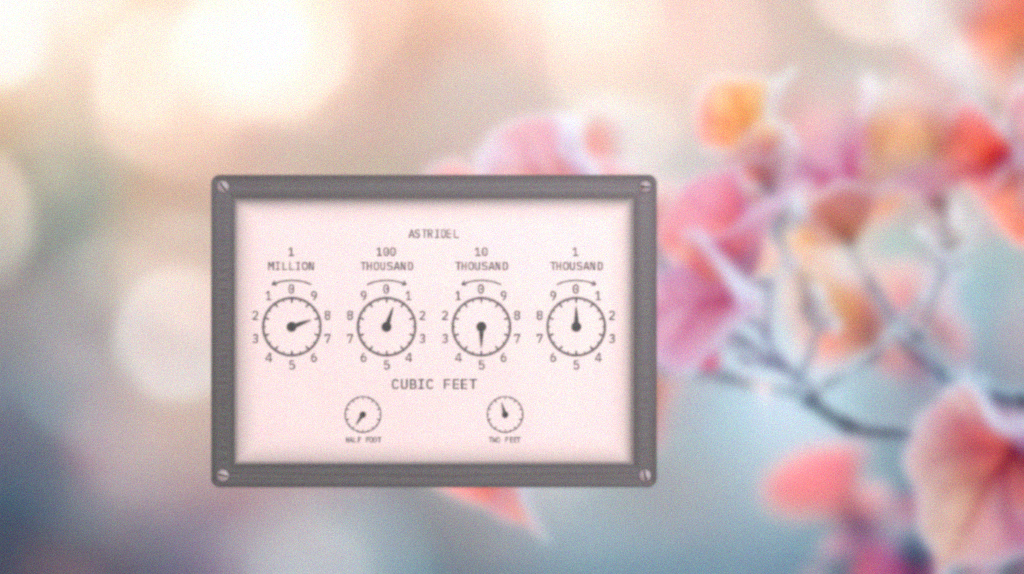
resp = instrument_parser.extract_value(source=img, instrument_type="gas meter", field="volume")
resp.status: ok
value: 805000 ft³
